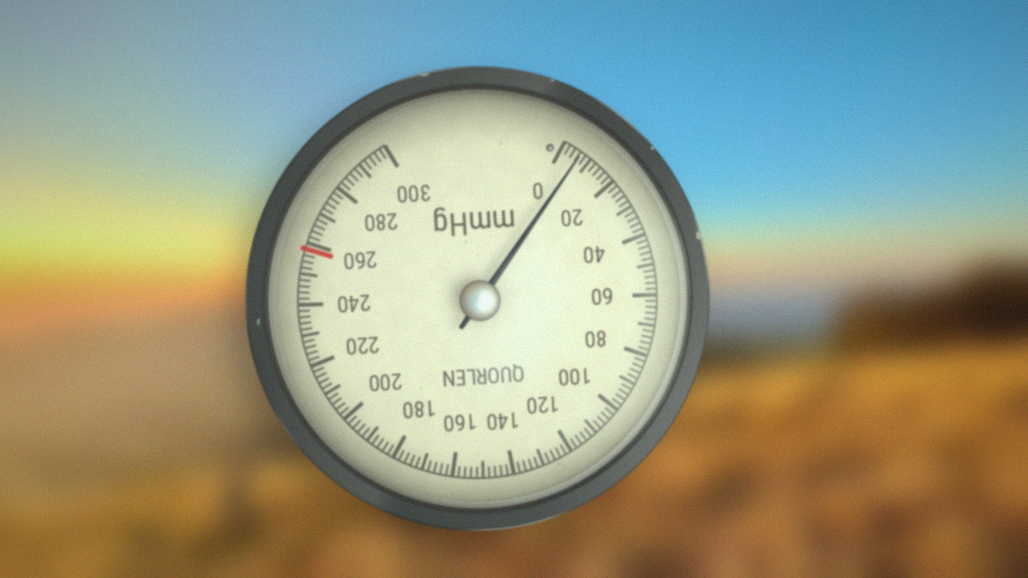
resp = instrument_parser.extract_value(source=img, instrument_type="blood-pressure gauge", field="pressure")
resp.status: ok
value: 6 mmHg
